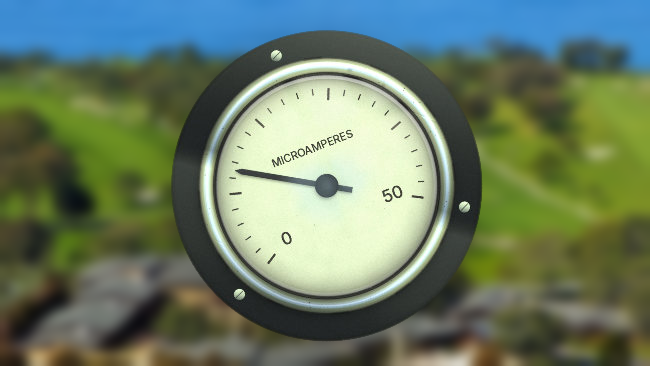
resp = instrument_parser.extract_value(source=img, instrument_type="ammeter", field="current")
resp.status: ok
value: 13 µA
